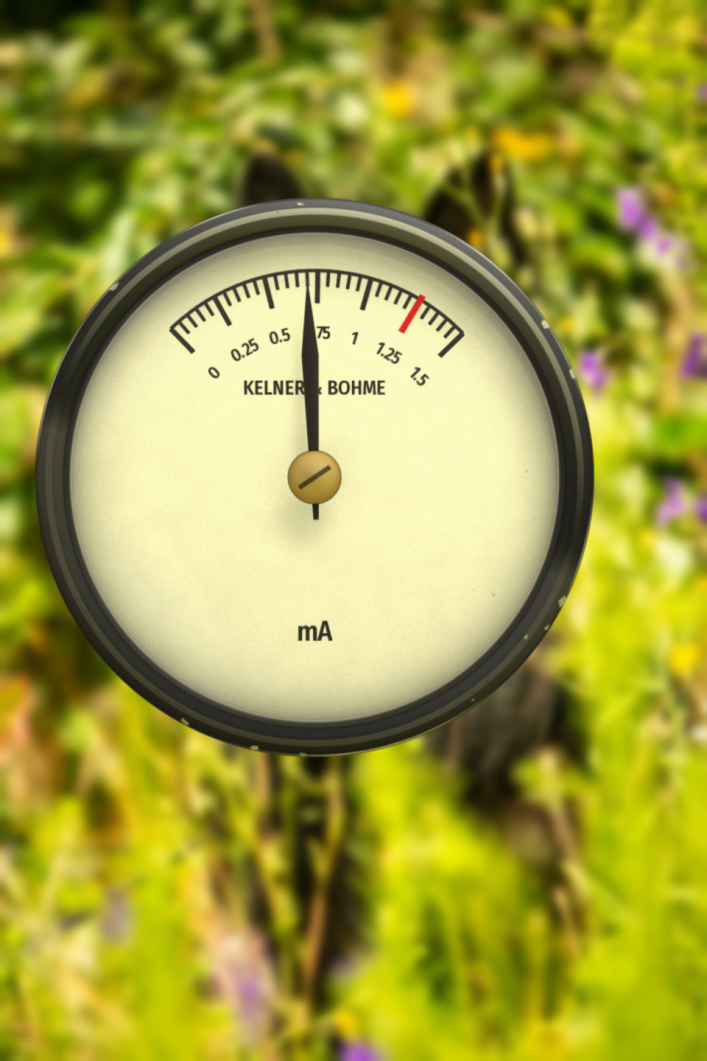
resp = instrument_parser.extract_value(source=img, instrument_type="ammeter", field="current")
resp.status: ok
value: 0.7 mA
